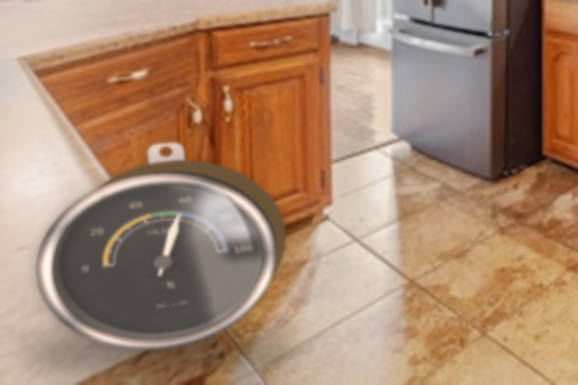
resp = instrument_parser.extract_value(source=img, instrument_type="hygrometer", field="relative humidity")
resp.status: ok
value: 60 %
